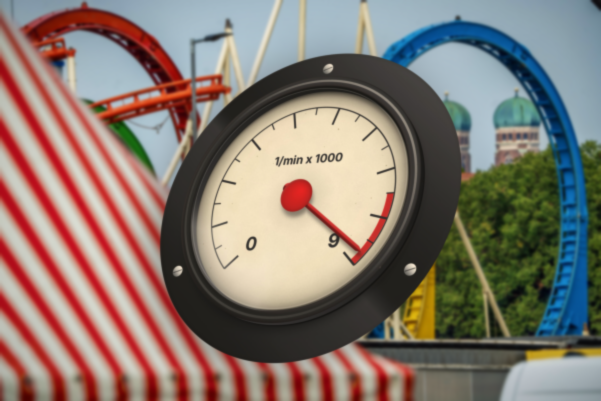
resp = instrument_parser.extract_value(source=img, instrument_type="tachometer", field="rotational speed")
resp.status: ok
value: 8750 rpm
